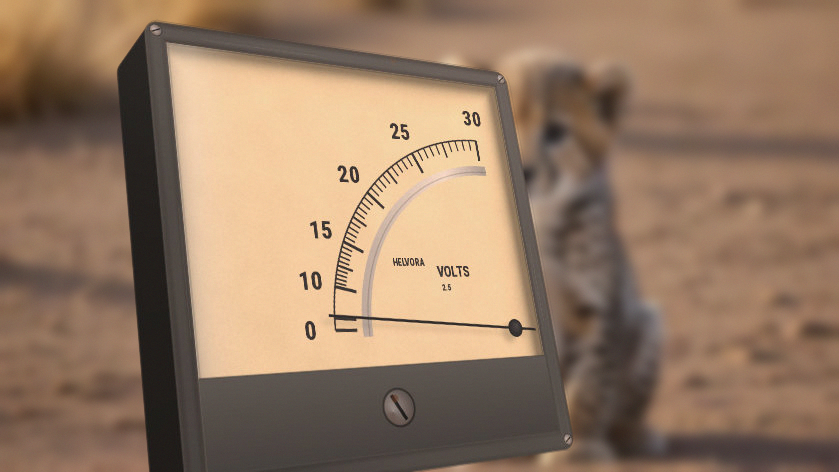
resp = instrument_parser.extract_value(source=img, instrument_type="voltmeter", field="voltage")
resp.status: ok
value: 5 V
